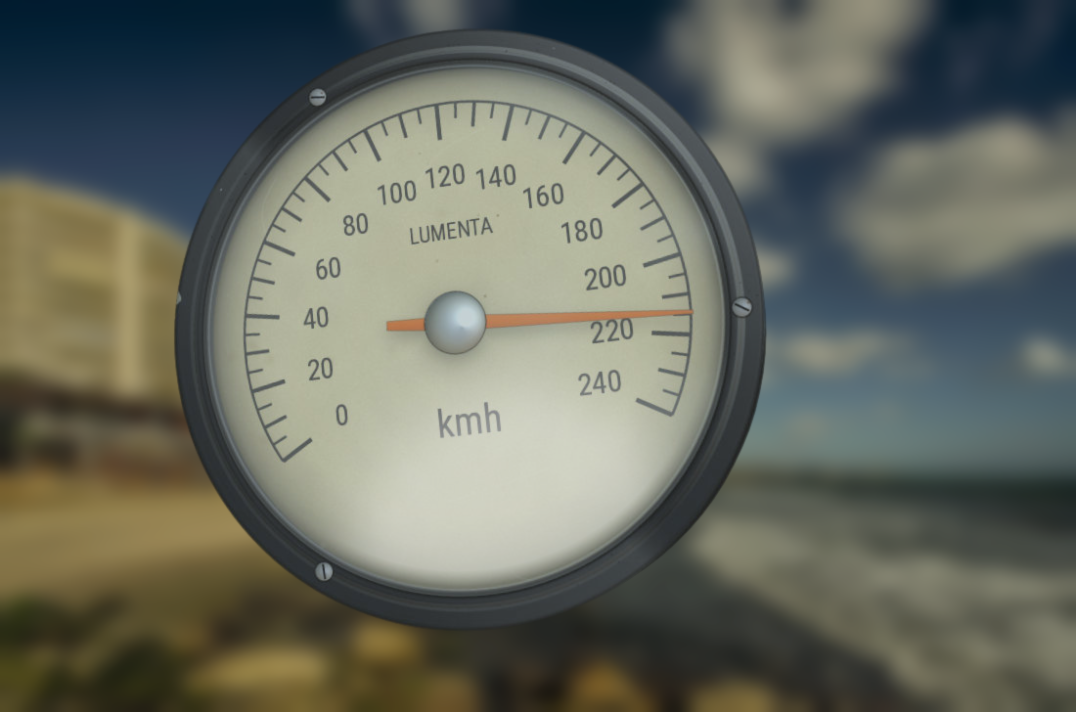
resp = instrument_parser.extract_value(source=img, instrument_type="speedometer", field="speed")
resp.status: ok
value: 215 km/h
